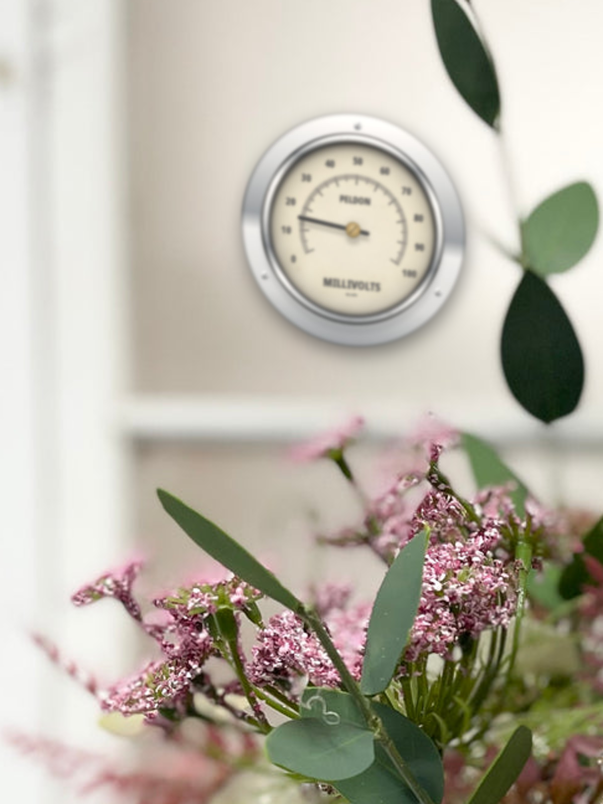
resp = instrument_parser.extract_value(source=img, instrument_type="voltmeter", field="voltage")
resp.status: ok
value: 15 mV
